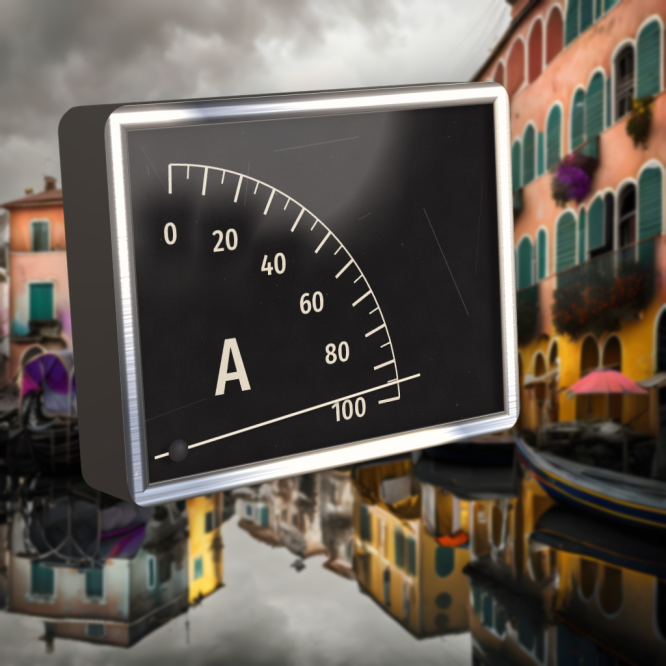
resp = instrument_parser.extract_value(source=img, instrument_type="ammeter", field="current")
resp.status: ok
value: 95 A
